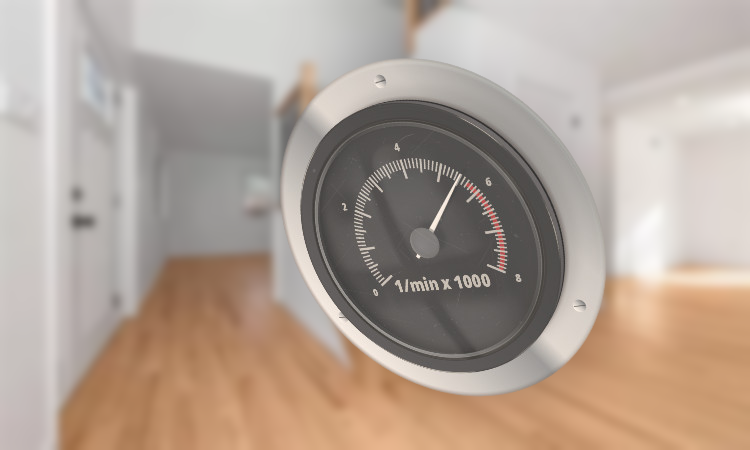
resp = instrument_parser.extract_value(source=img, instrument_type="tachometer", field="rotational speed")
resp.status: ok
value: 5500 rpm
